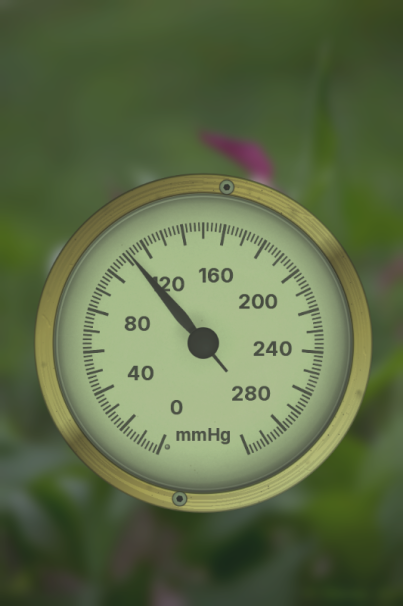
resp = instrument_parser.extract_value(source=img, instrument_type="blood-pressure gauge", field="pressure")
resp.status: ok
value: 112 mmHg
